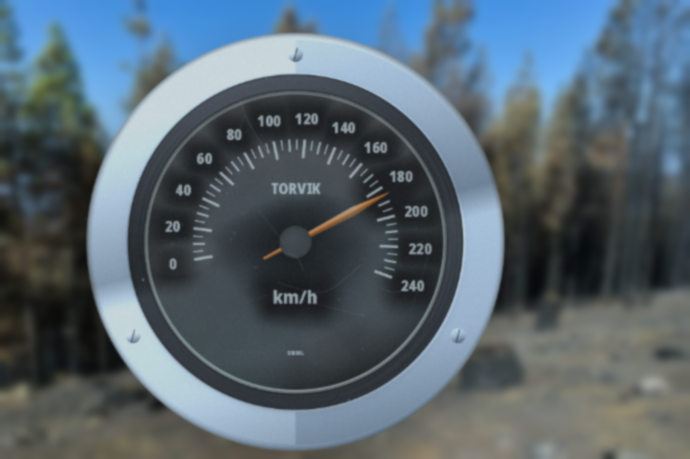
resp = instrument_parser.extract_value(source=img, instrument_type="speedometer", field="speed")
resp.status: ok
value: 185 km/h
